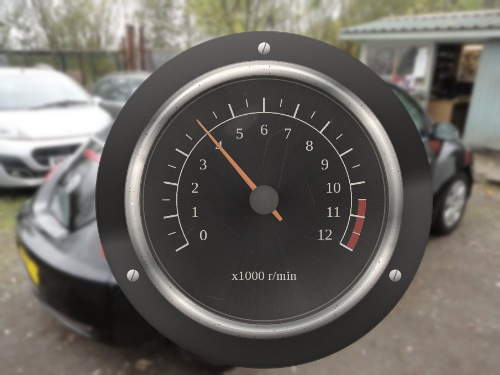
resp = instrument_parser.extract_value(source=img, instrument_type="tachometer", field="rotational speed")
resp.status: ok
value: 4000 rpm
